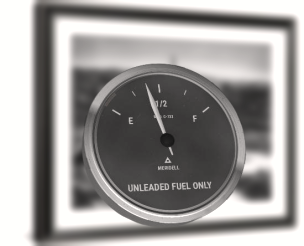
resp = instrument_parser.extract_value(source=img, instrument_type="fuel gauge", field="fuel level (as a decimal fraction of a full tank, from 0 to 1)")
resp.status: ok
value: 0.375
